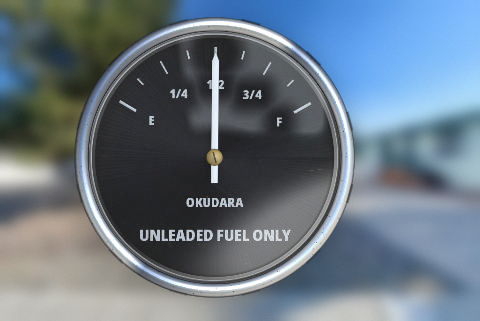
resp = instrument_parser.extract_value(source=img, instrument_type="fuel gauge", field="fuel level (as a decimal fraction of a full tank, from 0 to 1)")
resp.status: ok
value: 0.5
